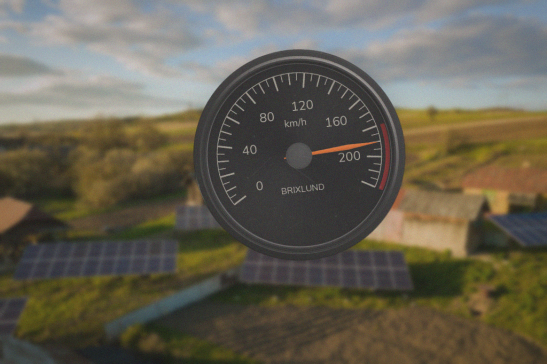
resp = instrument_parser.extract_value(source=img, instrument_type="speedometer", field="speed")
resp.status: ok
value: 190 km/h
